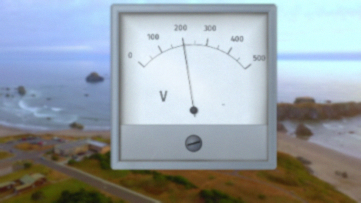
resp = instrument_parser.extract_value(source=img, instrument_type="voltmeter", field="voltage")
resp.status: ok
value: 200 V
